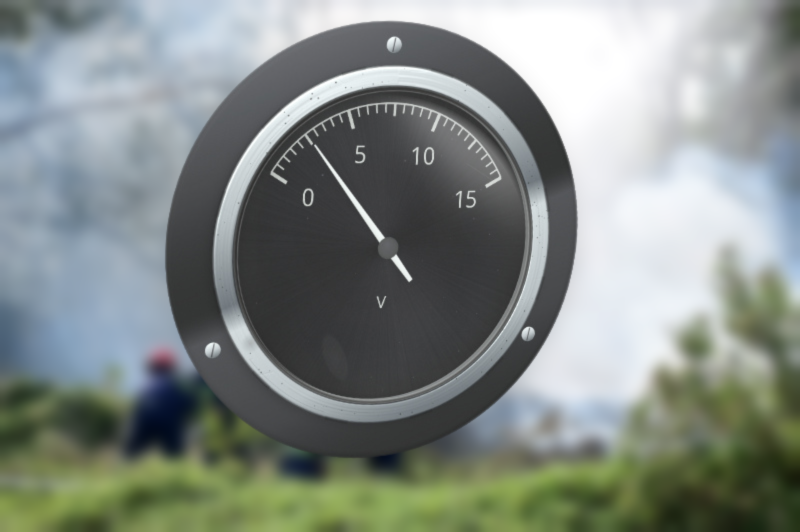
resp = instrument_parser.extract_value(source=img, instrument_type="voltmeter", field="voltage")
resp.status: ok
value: 2.5 V
